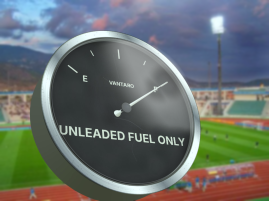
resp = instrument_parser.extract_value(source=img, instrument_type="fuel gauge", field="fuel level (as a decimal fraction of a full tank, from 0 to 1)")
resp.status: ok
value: 1
